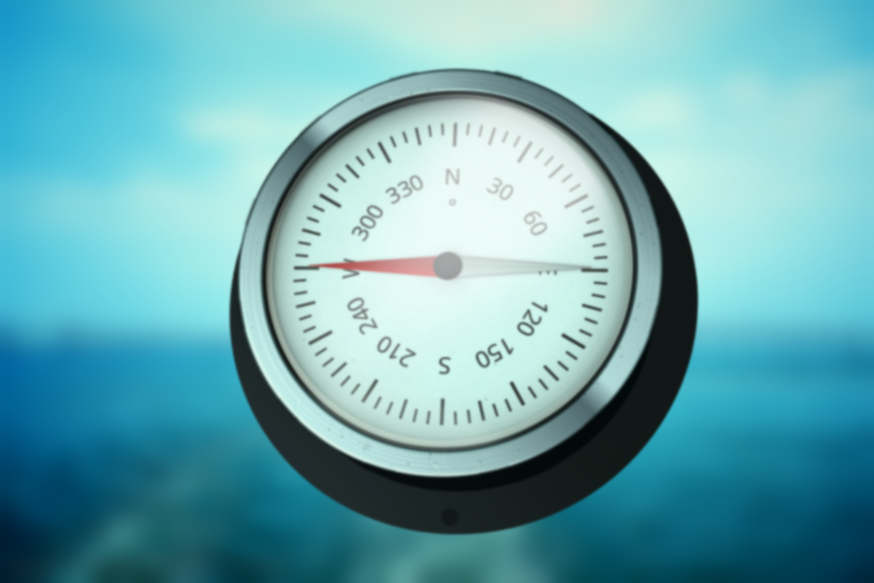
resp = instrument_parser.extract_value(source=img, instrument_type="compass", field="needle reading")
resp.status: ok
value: 270 °
